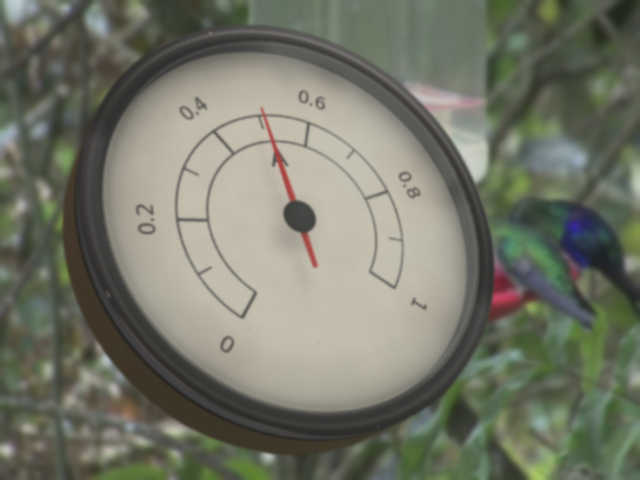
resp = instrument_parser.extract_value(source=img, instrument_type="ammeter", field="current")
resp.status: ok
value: 0.5 A
